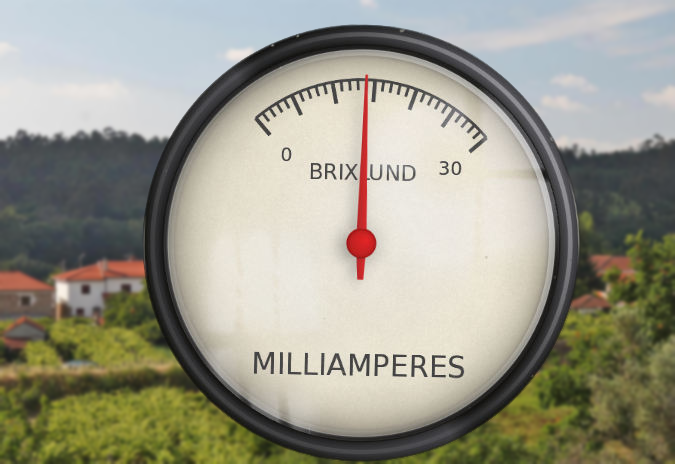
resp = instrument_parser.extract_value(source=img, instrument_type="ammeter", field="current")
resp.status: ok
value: 14 mA
